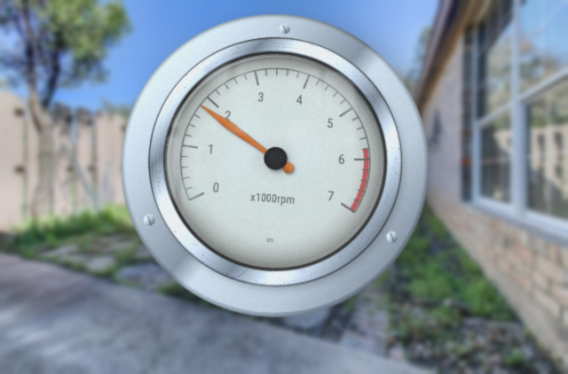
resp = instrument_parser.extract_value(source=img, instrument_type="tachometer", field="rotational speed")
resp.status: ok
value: 1800 rpm
